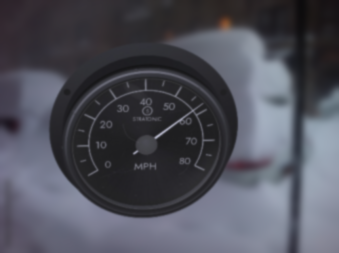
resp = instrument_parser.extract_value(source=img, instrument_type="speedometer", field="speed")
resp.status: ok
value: 57.5 mph
